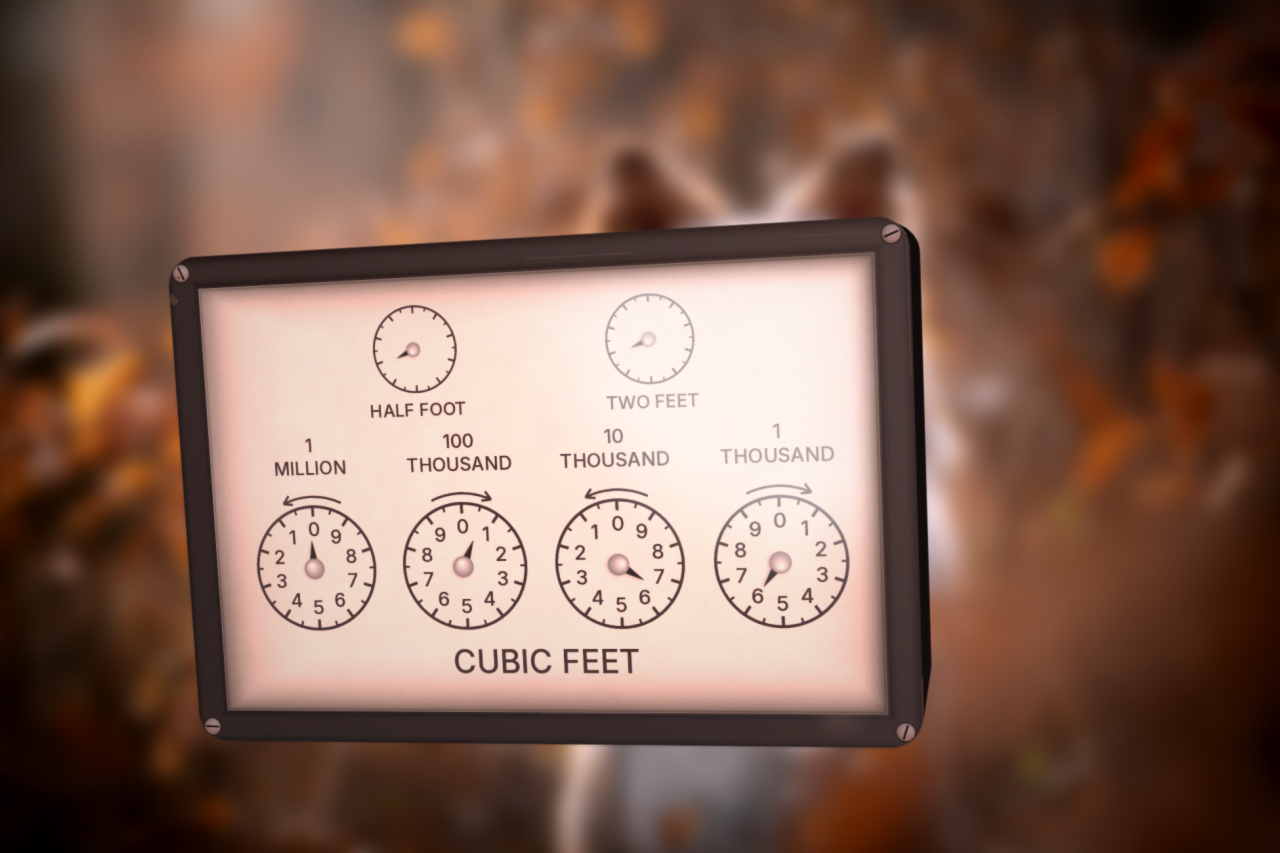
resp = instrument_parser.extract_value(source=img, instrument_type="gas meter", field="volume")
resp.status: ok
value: 6600 ft³
